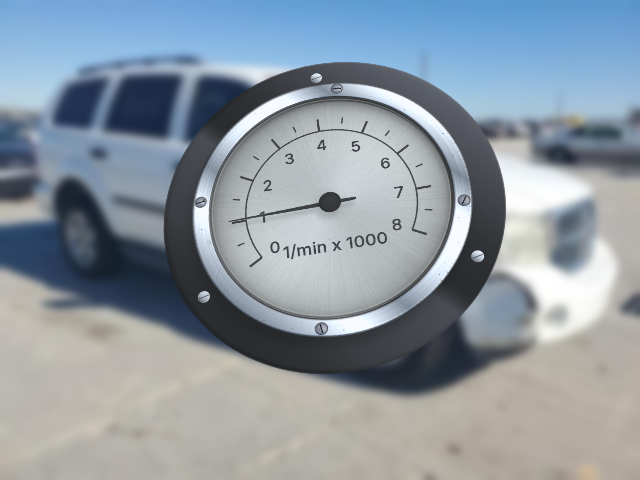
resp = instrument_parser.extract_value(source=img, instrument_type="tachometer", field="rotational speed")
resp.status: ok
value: 1000 rpm
